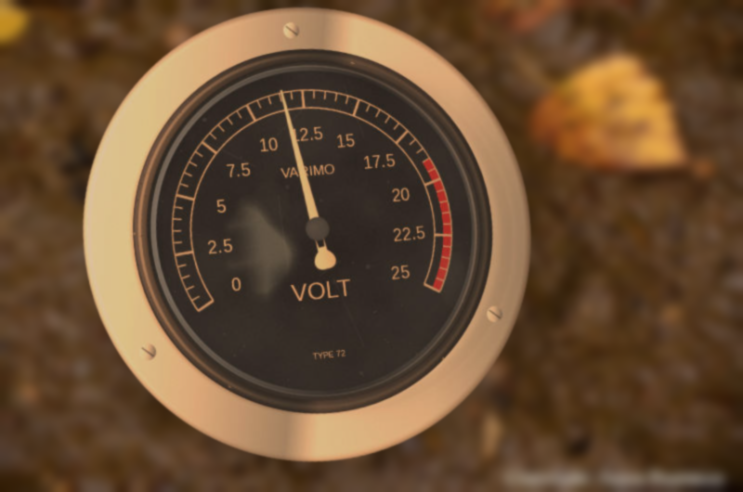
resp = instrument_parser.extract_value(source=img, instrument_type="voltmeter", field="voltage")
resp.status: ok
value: 11.5 V
